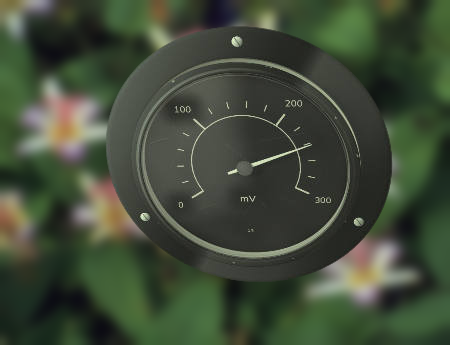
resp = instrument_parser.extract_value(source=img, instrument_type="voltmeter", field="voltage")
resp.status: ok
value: 240 mV
